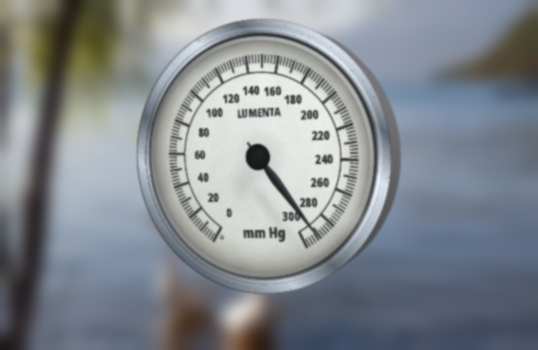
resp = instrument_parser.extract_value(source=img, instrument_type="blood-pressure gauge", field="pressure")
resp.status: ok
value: 290 mmHg
